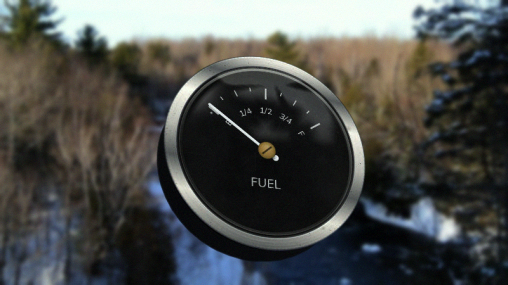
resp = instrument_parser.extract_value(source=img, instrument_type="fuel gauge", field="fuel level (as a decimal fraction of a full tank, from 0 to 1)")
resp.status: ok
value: 0
